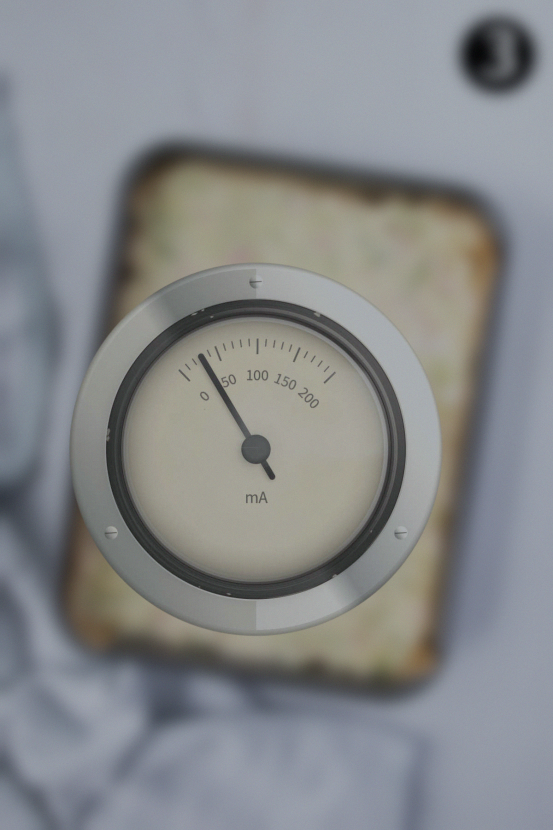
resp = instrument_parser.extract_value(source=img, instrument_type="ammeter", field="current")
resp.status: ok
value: 30 mA
